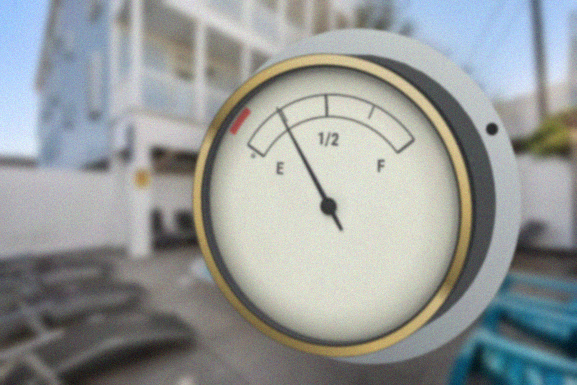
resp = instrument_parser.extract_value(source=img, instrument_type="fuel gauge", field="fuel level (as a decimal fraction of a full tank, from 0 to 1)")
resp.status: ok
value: 0.25
